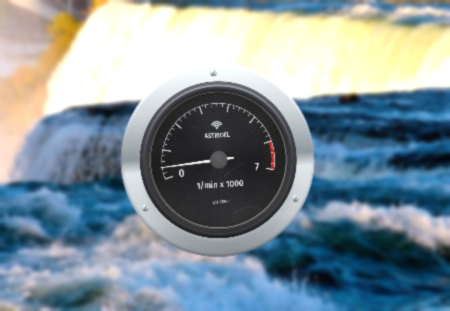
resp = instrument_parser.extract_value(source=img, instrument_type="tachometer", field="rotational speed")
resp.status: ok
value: 400 rpm
